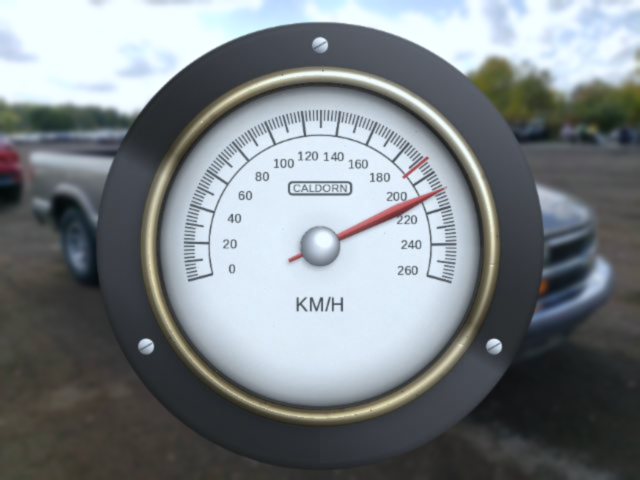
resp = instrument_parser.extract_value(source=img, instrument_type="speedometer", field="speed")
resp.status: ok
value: 210 km/h
